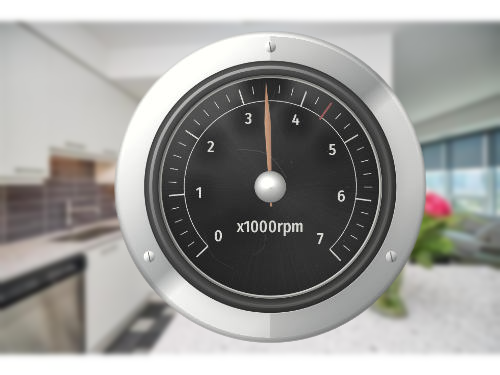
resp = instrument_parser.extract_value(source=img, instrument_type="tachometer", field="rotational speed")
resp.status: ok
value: 3400 rpm
